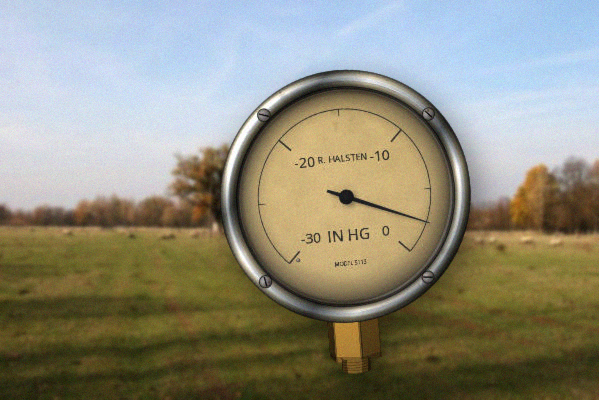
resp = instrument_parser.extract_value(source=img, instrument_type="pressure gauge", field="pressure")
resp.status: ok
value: -2.5 inHg
